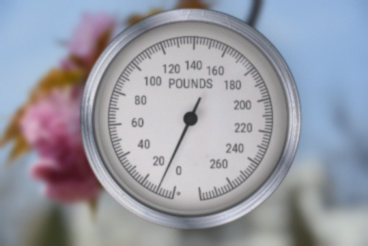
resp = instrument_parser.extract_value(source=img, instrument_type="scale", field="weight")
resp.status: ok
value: 10 lb
